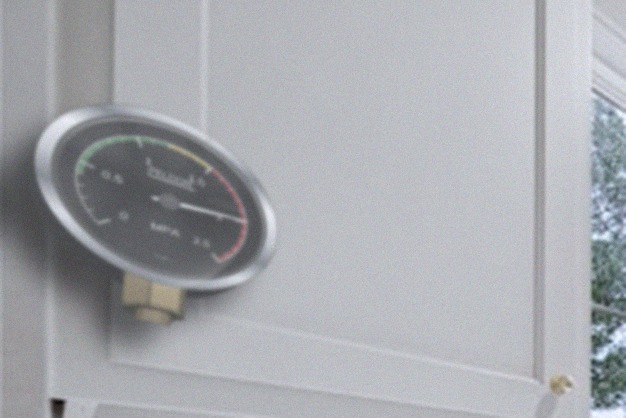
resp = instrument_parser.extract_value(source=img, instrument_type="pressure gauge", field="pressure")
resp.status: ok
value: 2 MPa
